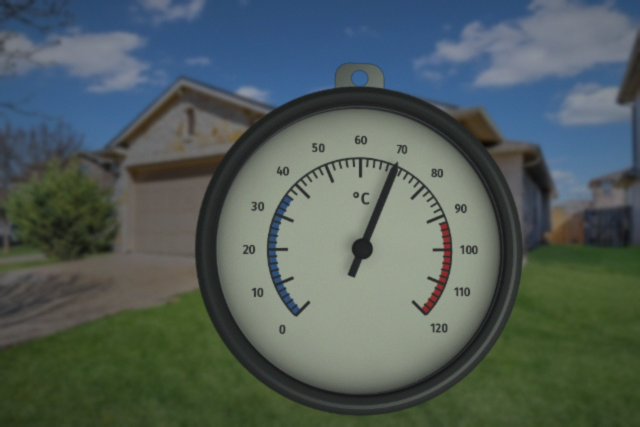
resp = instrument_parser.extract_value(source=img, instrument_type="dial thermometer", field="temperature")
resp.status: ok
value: 70 °C
